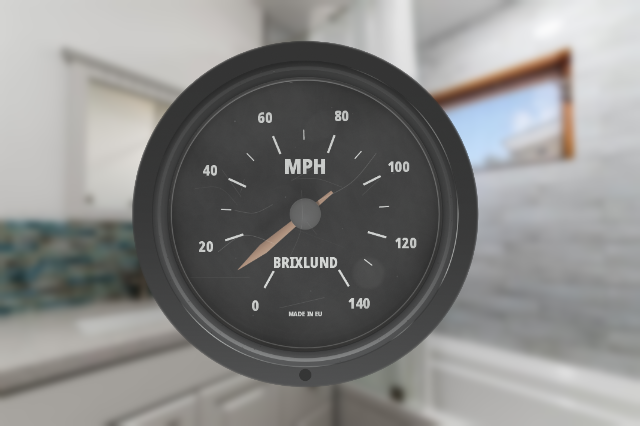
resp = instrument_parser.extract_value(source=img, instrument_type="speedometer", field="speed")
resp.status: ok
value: 10 mph
